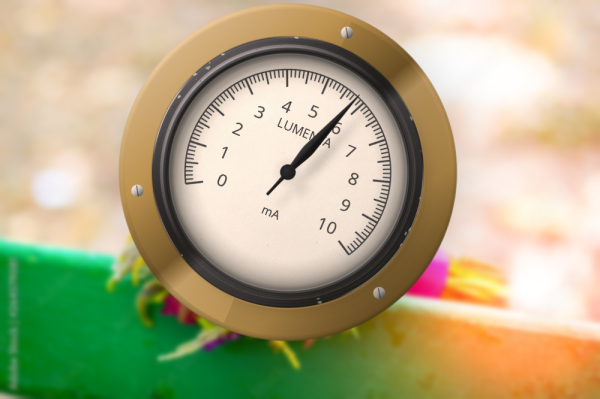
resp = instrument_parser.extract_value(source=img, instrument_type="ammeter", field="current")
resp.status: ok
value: 5.8 mA
